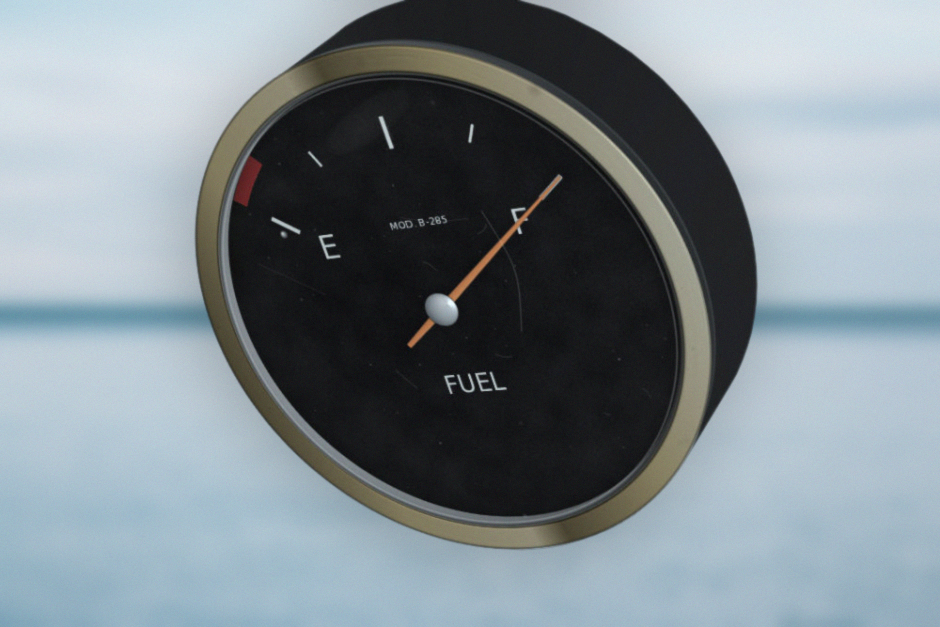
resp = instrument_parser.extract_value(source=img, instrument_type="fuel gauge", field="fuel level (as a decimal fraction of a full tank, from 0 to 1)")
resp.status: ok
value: 1
